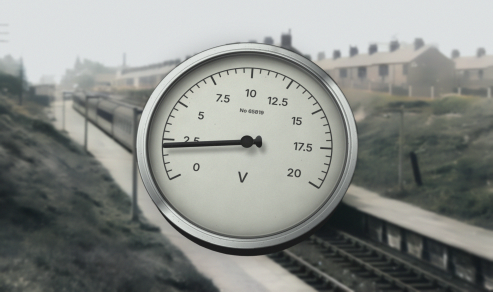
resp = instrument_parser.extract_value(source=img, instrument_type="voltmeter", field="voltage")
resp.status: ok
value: 2 V
